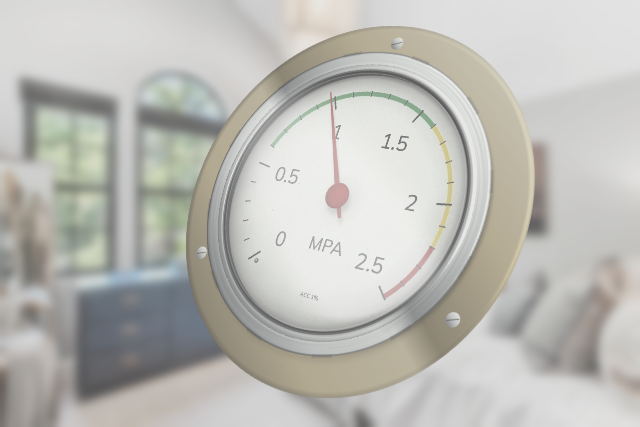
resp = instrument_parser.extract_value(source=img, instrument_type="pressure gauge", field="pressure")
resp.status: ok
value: 1 MPa
